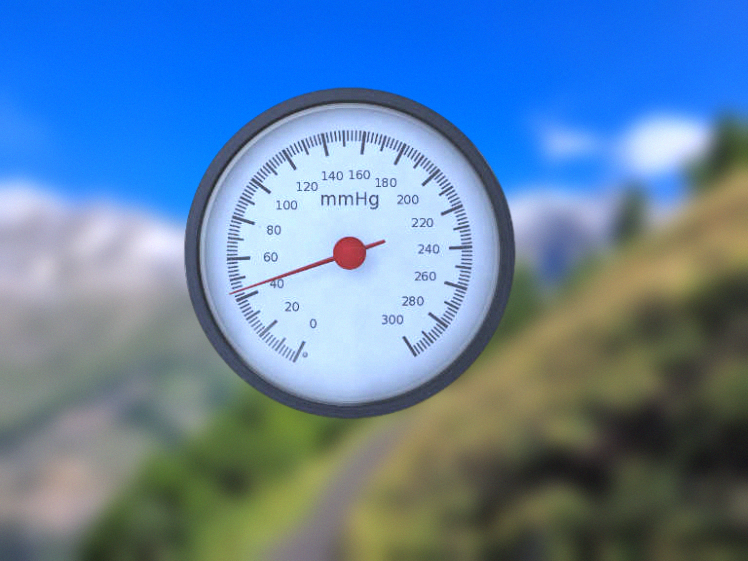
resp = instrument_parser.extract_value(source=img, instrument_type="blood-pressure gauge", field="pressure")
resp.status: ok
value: 44 mmHg
